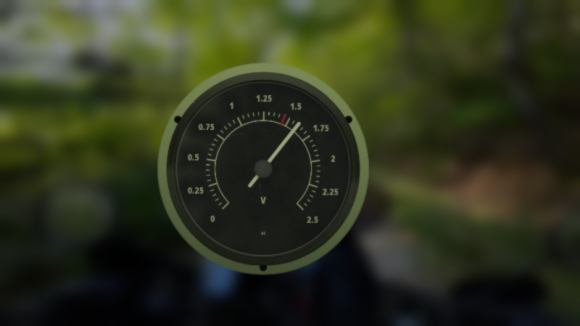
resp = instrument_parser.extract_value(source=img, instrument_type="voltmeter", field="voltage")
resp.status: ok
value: 1.6 V
